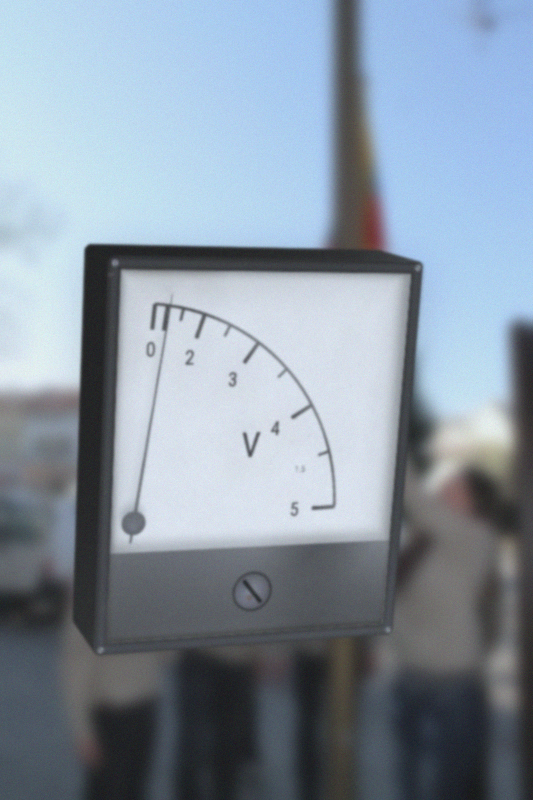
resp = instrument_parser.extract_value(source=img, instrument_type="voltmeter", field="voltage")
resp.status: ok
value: 1 V
